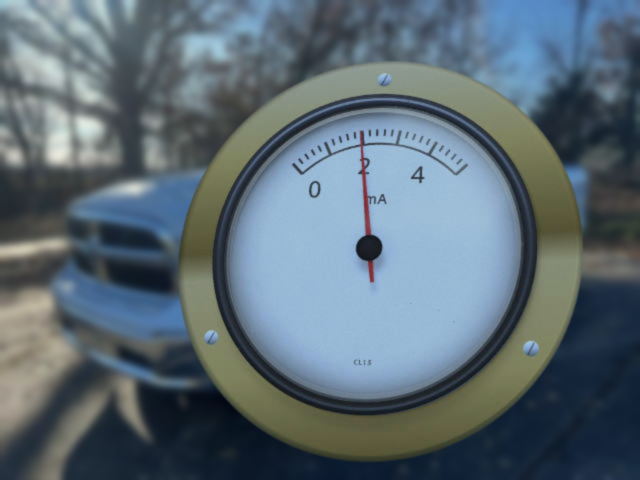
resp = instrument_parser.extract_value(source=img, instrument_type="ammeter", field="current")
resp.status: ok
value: 2 mA
